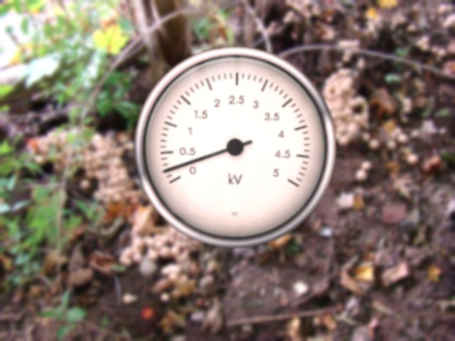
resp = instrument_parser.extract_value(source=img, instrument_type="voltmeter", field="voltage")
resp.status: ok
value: 0.2 kV
